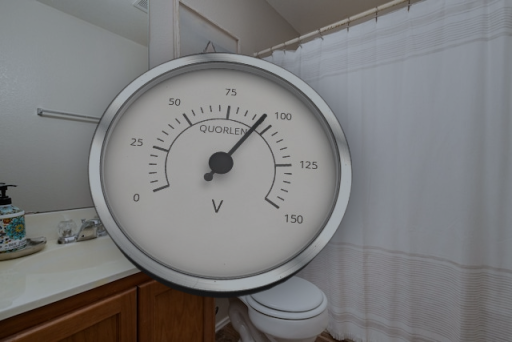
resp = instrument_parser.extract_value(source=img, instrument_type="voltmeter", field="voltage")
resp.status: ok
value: 95 V
